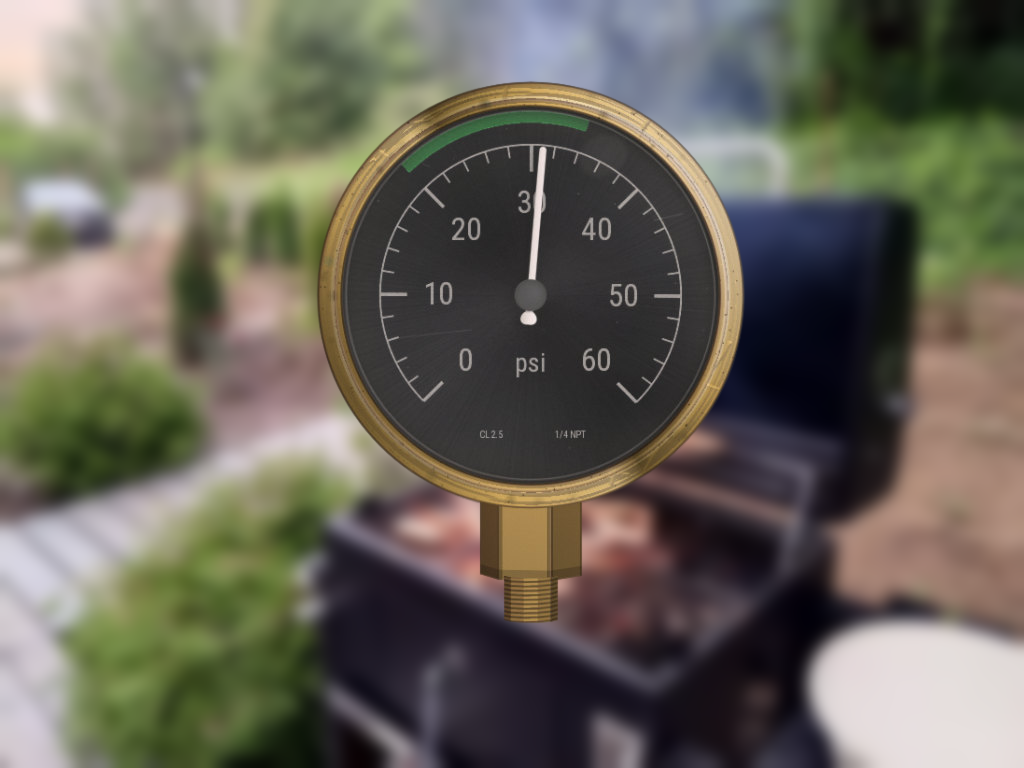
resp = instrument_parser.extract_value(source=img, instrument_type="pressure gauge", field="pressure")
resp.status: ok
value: 31 psi
